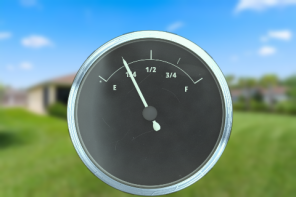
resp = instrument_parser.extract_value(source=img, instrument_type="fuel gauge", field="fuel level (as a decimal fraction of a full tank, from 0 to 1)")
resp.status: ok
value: 0.25
